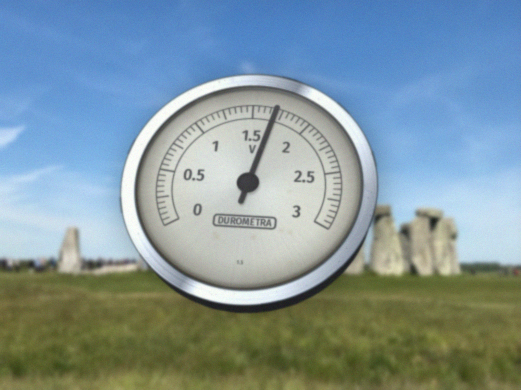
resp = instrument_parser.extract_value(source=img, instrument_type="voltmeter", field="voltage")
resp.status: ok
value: 1.7 V
